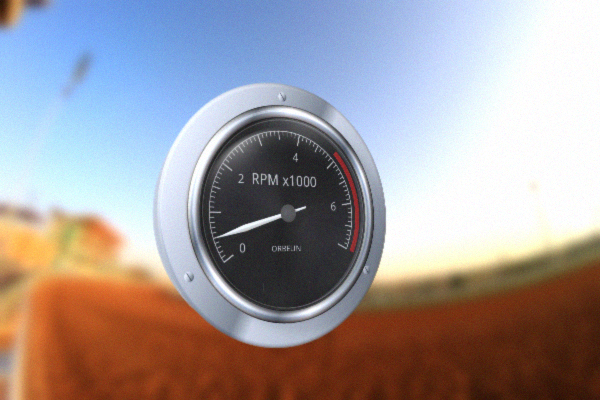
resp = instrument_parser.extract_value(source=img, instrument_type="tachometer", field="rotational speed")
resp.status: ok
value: 500 rpm
